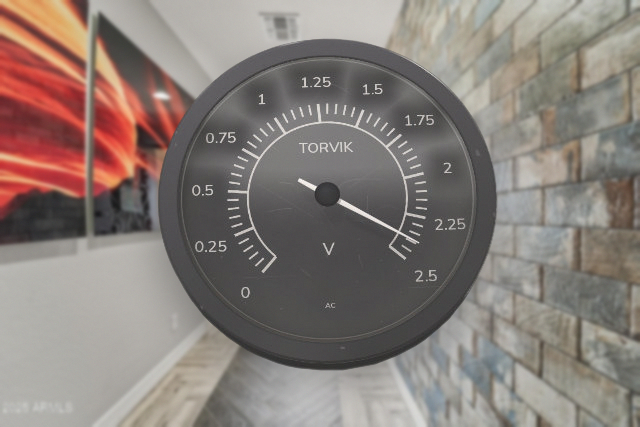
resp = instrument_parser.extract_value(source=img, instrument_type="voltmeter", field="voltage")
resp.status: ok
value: 2.4 V
